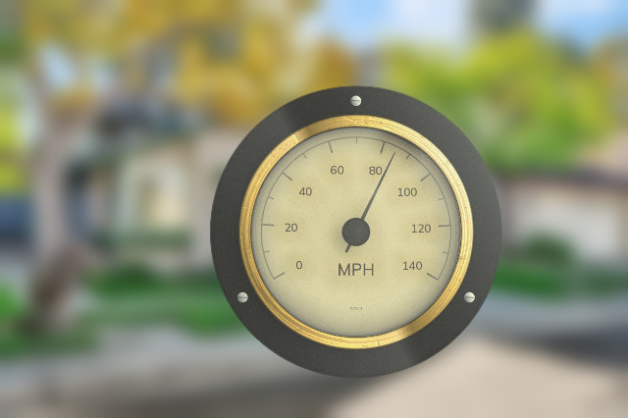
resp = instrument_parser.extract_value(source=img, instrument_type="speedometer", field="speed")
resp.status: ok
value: 85 mph
